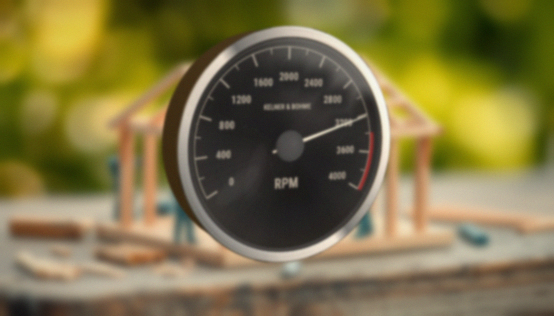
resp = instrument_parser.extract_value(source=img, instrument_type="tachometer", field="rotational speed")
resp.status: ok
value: 3200 rpm
